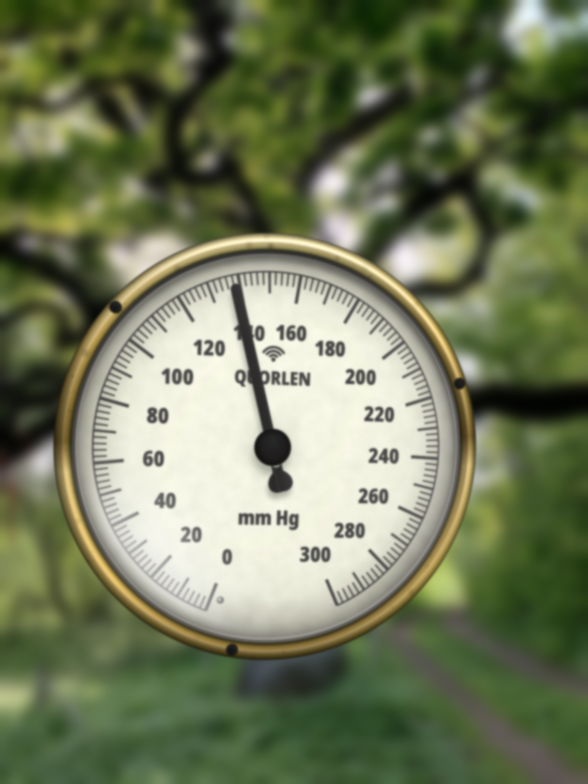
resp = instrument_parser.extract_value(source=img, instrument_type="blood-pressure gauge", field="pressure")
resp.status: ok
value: 138 mmHg
